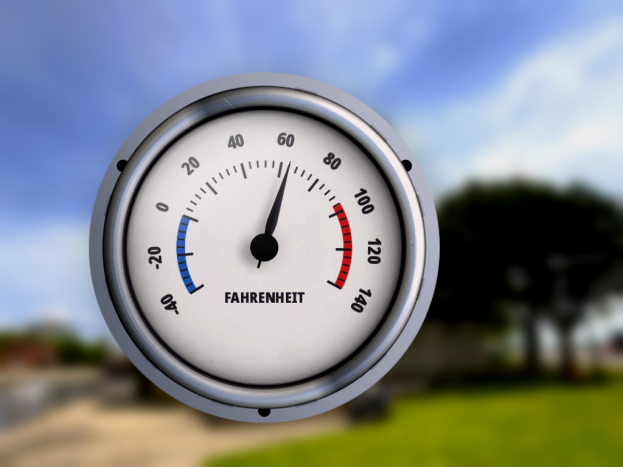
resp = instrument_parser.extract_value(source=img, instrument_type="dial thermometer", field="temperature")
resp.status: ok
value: 64 °F
